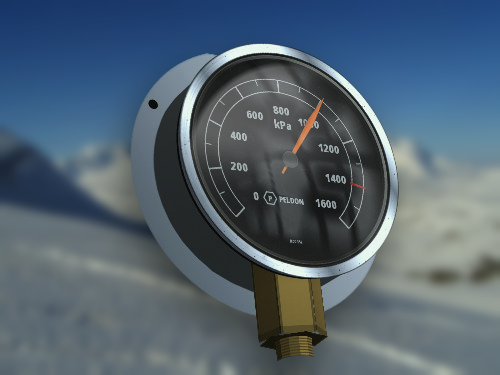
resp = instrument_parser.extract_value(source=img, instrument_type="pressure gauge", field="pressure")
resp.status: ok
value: 1000 kPa
